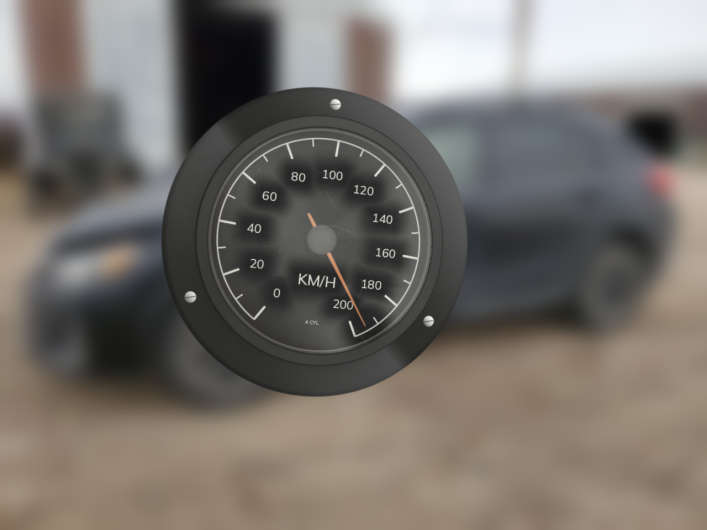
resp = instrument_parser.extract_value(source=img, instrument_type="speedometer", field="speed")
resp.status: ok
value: 195 km/h
